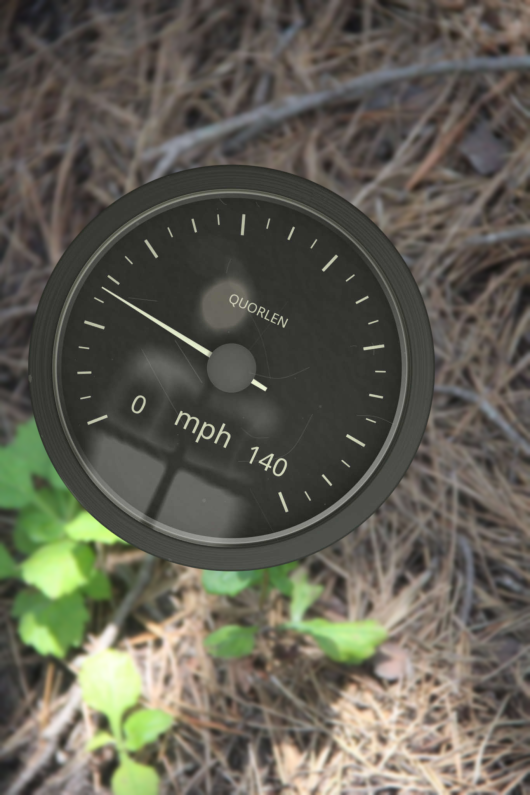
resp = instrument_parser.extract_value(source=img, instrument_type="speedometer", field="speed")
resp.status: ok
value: 27.5 mph
